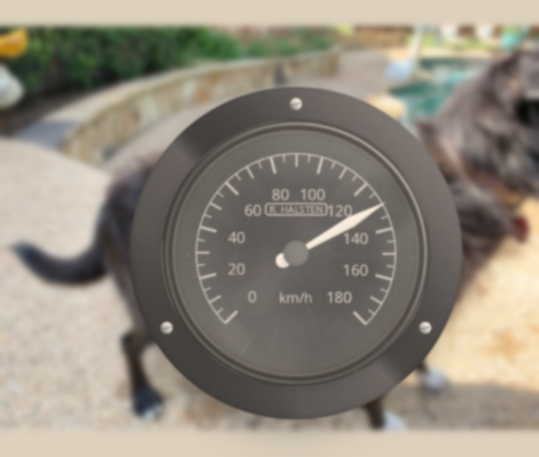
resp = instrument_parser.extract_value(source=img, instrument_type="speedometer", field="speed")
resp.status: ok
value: 130 km/h
